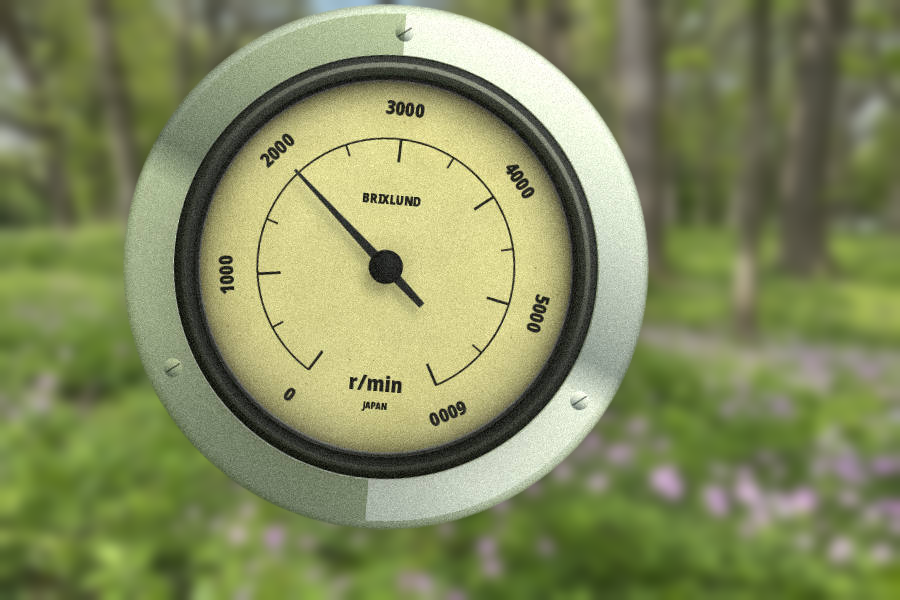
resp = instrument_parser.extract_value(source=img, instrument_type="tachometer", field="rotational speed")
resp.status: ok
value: 2000 rpm
